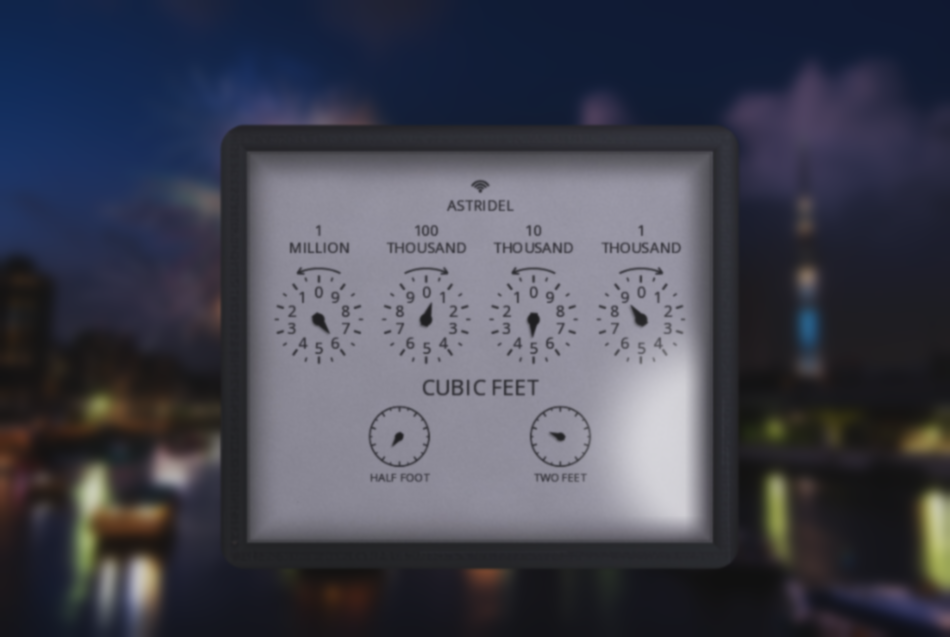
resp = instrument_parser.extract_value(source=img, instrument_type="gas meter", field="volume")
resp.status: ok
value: 604900 ft³
